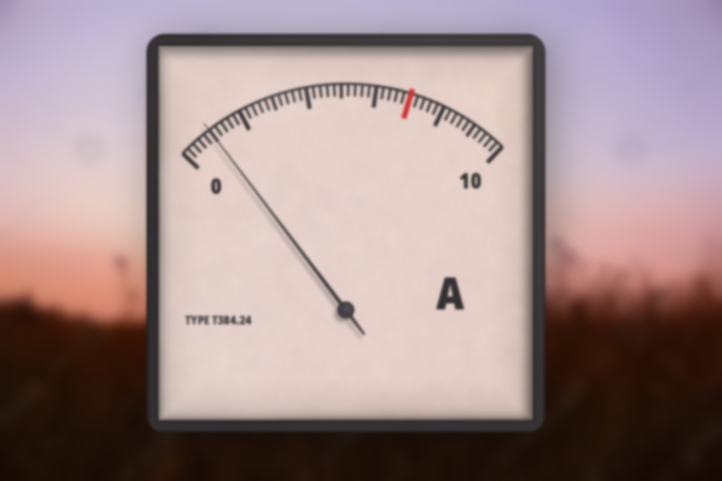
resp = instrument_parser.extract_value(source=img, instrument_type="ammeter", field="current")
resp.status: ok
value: 1 A
